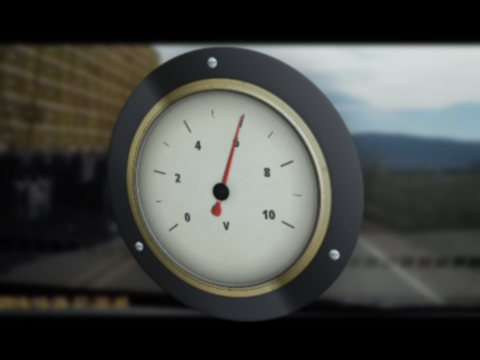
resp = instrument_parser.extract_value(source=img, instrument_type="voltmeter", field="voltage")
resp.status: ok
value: 6 V
